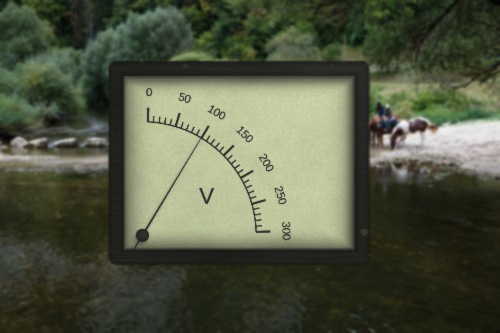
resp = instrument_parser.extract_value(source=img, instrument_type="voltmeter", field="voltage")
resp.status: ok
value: 100 V
